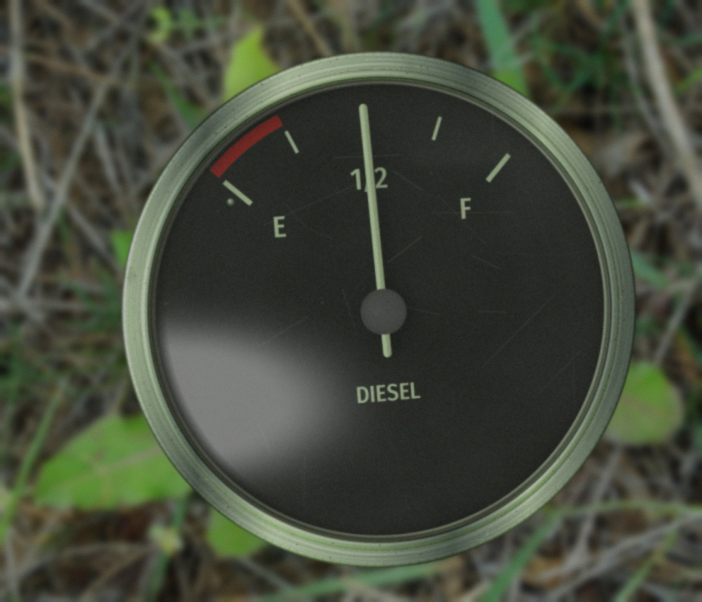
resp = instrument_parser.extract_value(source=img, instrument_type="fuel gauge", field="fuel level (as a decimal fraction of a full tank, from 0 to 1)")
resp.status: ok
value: 0.5
